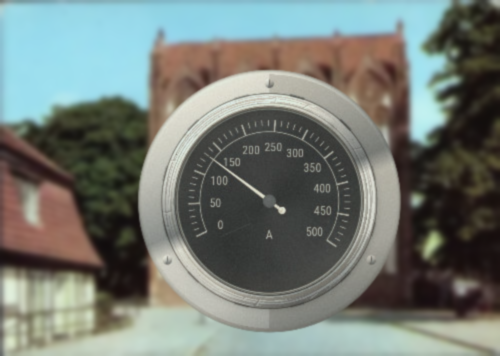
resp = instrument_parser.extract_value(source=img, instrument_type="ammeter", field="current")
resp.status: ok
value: 130 A
